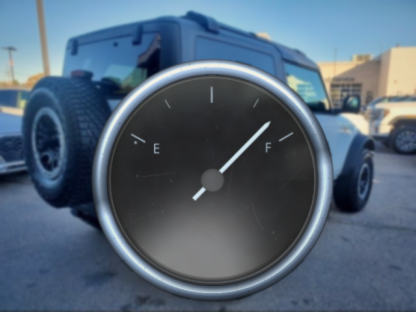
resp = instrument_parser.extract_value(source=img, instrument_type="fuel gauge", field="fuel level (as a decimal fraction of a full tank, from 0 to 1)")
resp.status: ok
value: 0.875
